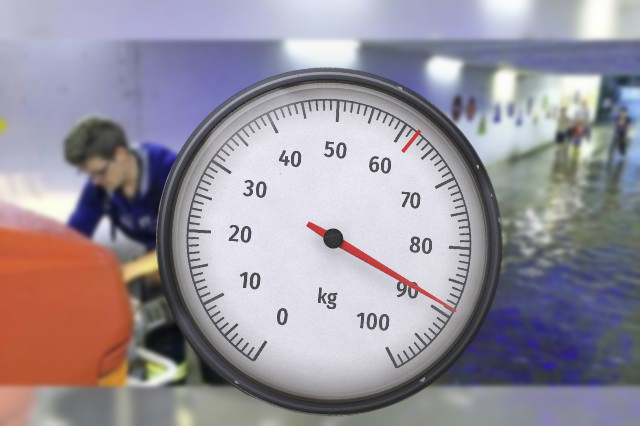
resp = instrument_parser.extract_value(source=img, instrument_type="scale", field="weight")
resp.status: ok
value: 89 kg
